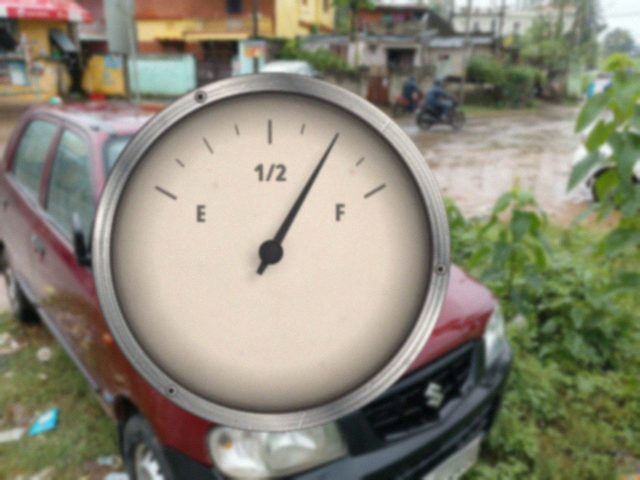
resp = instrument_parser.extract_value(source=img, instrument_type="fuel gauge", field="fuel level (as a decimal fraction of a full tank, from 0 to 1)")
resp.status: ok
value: 0.75
